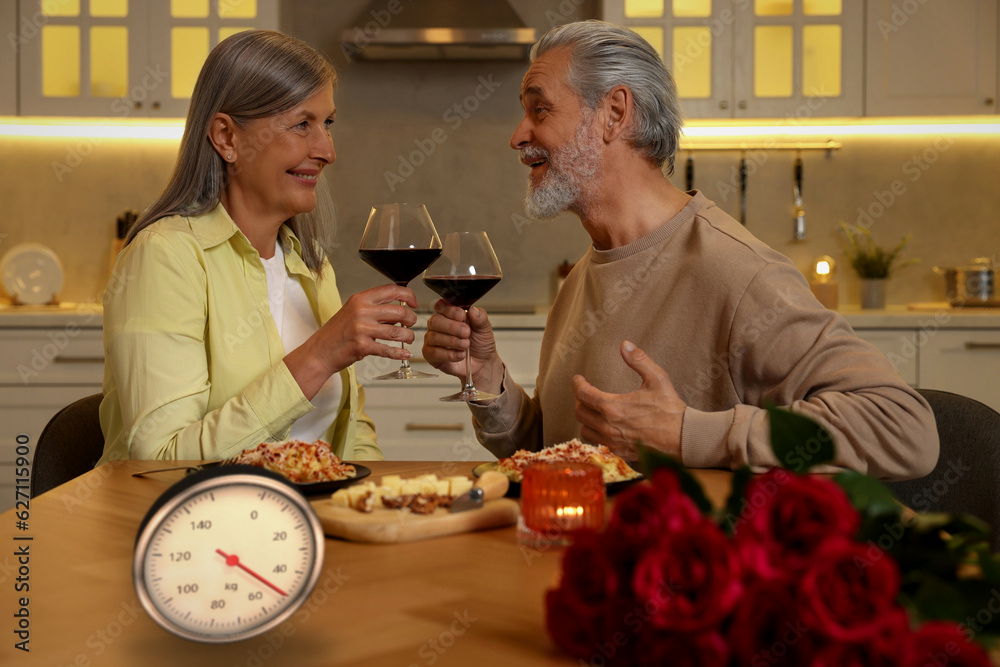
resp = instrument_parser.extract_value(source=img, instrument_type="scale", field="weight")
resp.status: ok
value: 50 kg
